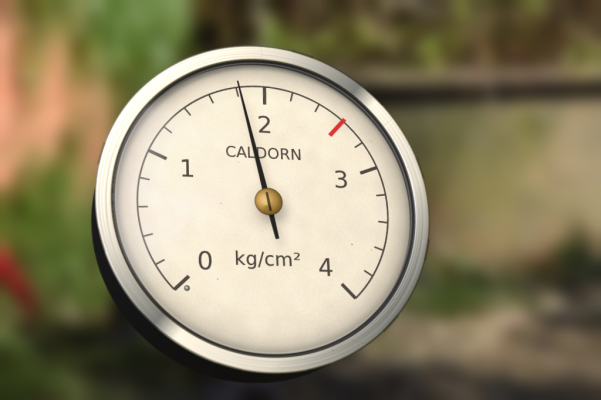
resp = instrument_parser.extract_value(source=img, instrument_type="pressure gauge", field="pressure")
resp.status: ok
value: 1.8 kg/cm²
